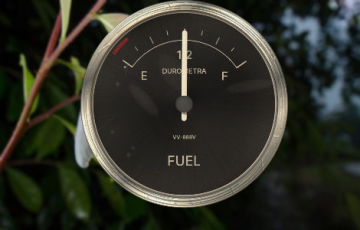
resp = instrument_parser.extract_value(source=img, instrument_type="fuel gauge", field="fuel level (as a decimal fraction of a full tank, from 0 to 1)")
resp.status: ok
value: 0.5
